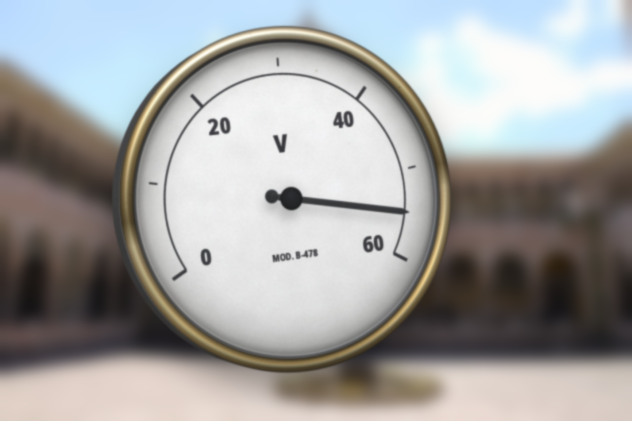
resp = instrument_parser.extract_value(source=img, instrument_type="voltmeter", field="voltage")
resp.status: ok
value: 55 V
